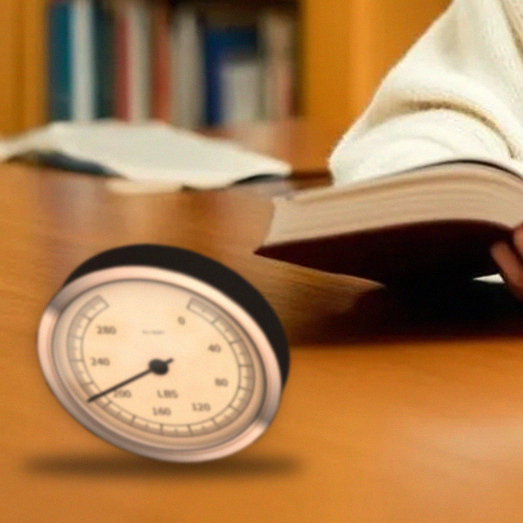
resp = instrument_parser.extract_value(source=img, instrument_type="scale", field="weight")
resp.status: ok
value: 210 lb
